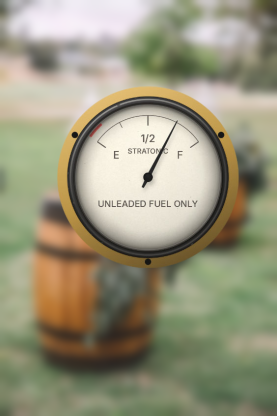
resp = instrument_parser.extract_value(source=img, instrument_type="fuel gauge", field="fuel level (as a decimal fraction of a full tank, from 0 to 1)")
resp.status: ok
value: 0.75
